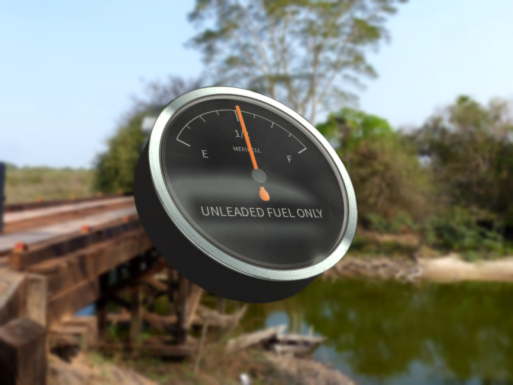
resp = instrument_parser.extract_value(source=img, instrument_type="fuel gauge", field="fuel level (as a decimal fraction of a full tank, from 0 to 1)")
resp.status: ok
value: 0.5
